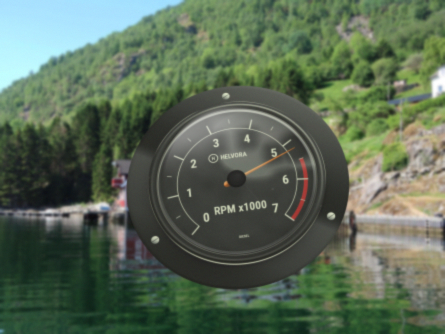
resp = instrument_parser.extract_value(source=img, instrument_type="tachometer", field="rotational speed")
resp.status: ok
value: 5250 rpm
